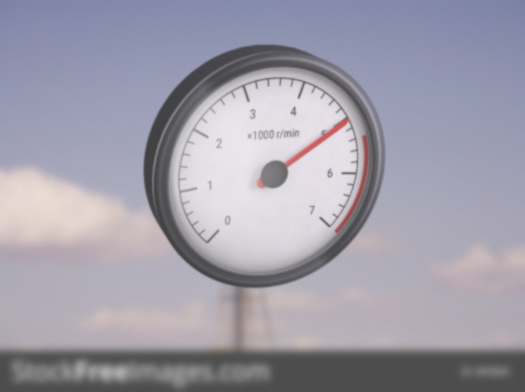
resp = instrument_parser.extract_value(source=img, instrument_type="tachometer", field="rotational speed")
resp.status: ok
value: 5000 rpm
